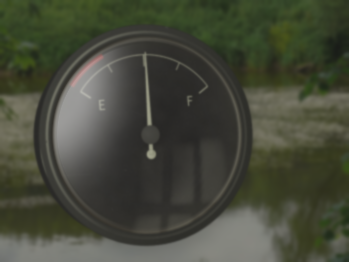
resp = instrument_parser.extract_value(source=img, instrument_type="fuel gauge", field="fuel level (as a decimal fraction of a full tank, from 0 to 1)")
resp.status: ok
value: 0.5
